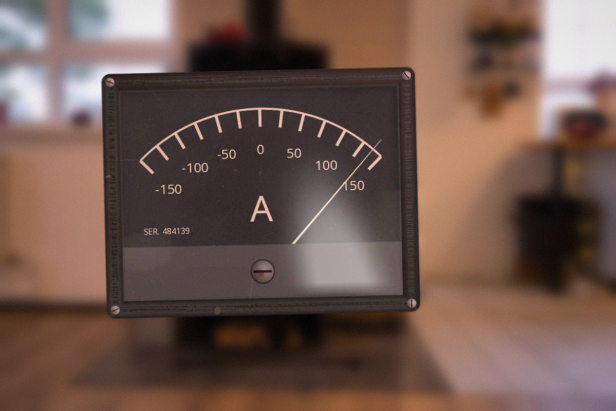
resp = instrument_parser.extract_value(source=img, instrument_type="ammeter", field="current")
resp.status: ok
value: 137.5 A
